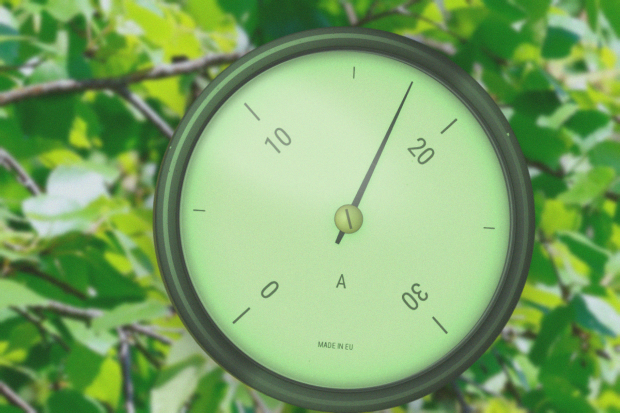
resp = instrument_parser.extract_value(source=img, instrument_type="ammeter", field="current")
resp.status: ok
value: 17.5 A
